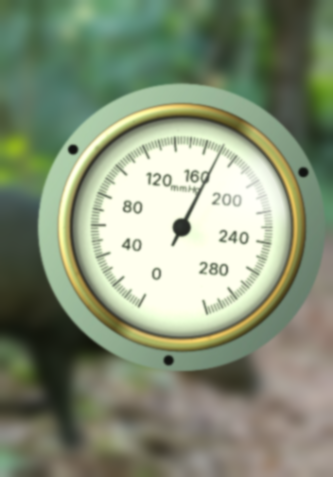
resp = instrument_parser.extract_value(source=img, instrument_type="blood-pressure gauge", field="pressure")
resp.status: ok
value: 170 mmHg
